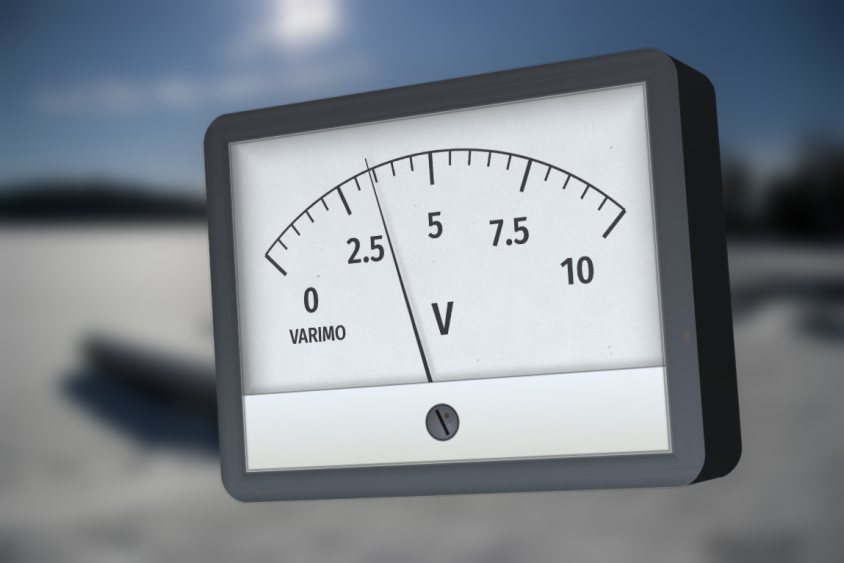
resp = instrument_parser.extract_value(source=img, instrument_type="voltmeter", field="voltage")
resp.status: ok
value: 3.5 V
